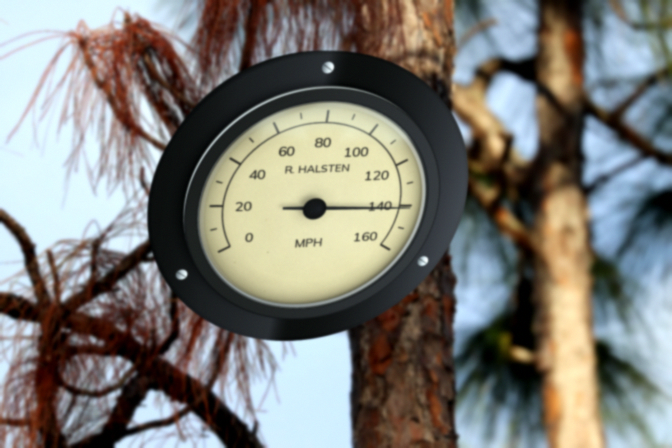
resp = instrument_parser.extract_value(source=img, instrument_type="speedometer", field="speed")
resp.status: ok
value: 140 mph
